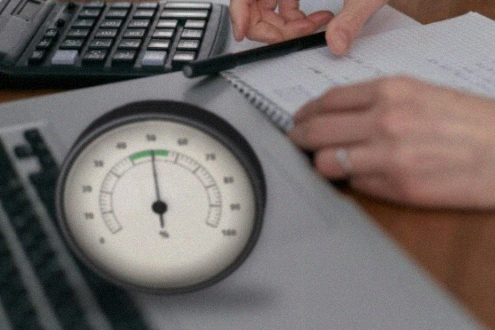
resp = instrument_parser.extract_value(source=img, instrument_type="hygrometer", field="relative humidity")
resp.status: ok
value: 50 %
